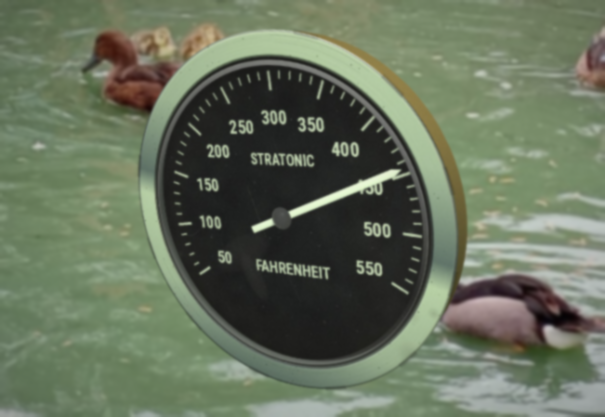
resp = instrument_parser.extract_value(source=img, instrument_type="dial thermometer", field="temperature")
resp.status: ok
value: 445 °F
